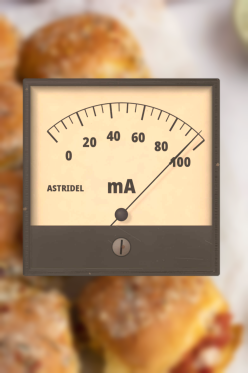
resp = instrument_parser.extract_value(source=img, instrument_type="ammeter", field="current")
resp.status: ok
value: 95 mA
